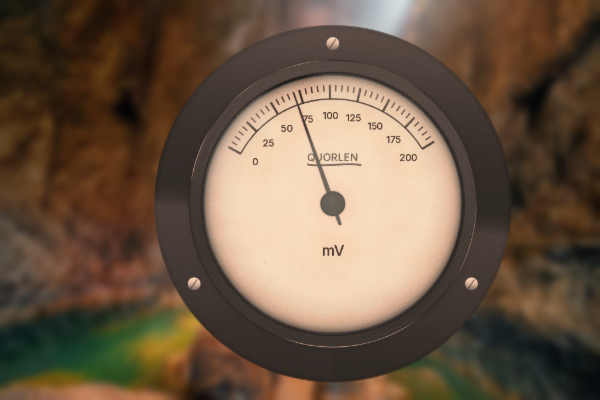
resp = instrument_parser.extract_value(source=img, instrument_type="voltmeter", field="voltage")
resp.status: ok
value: 70 mV
